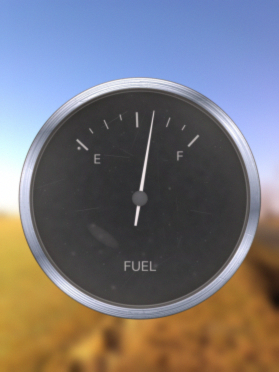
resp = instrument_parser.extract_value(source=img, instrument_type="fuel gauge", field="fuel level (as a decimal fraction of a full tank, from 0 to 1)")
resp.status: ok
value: 0.625
